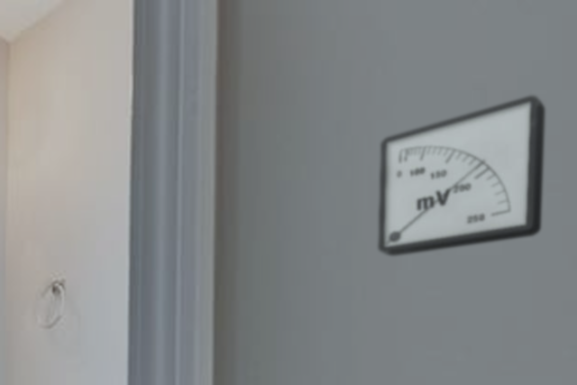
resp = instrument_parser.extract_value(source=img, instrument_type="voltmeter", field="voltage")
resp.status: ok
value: 190 mV
